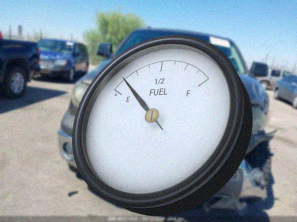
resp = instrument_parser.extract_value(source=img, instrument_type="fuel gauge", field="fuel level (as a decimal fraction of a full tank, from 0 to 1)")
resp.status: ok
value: 0.125
